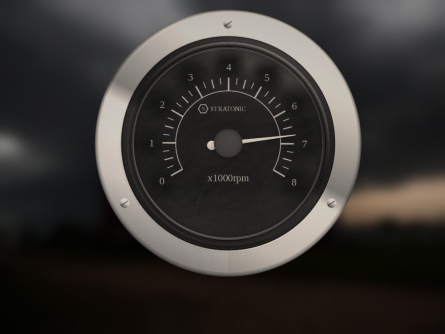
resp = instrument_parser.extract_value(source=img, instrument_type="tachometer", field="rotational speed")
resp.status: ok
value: 6750 rpm
